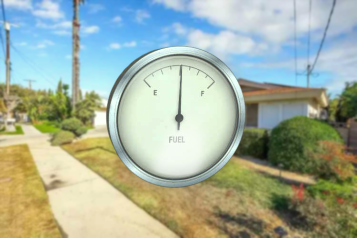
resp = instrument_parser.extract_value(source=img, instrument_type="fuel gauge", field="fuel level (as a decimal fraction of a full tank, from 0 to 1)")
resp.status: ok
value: 0.5
